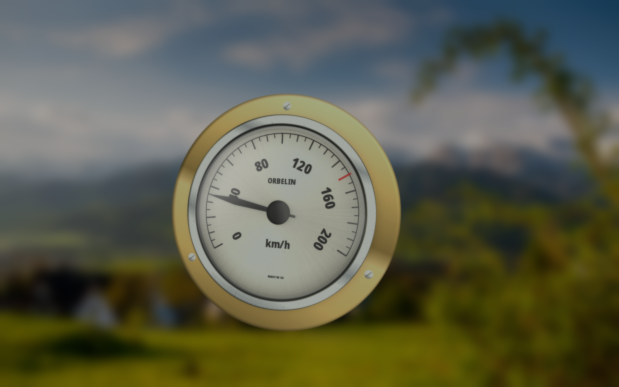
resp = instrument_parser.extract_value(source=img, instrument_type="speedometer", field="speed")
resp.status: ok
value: 35 km/h
